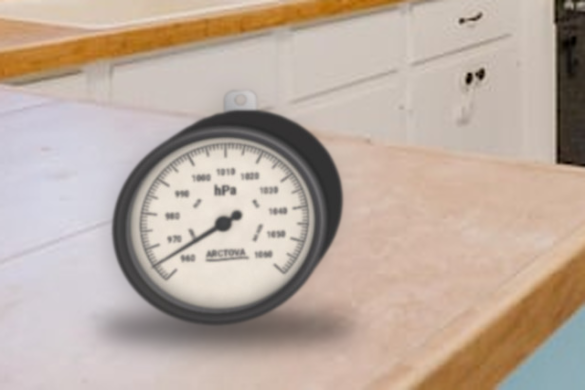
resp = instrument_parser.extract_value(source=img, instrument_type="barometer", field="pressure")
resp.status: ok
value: 965 hPa
